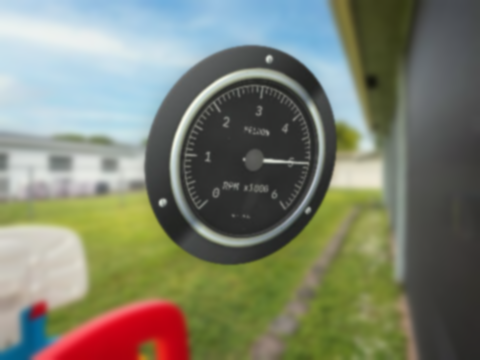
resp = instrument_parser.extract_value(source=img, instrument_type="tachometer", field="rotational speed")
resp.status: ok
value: 5000 rpm
